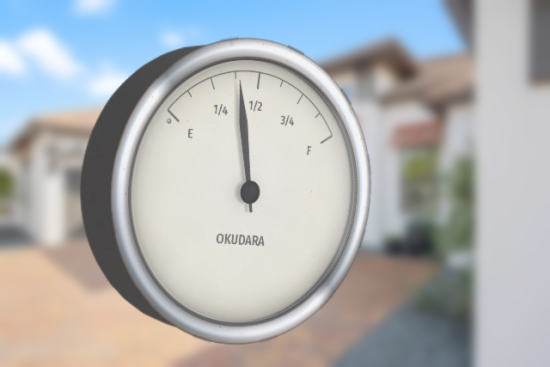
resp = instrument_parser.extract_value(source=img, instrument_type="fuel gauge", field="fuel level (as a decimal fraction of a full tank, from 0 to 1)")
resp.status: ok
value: 0.375
